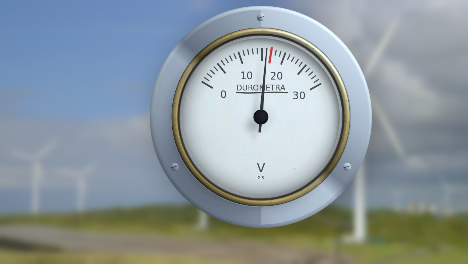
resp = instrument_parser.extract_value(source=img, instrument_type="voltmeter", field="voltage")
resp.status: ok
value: 16 V
